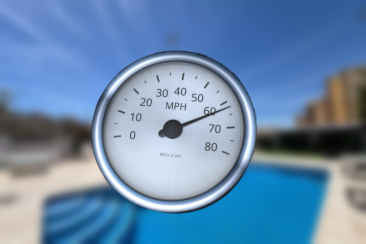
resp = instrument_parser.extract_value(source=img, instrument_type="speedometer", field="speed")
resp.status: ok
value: 62.5 mph
